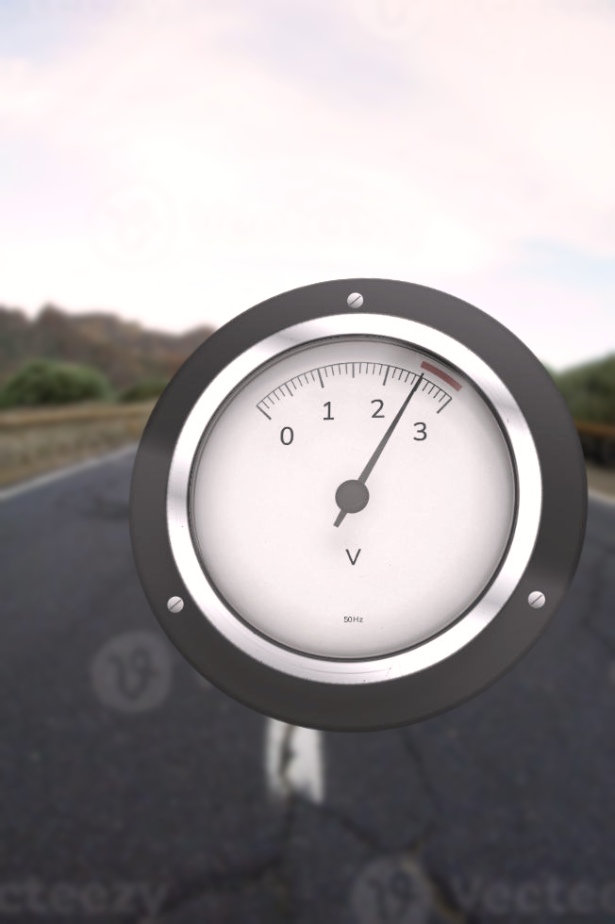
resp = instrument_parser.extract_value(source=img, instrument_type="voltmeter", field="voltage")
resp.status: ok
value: 2.5 V
